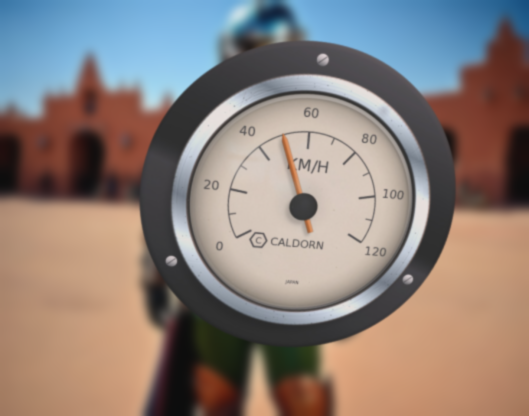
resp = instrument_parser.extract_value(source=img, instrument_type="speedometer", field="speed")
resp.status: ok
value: 50 km/h
